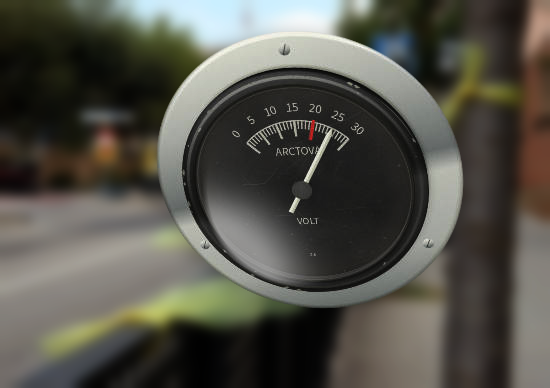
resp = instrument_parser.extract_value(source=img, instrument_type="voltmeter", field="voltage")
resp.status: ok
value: 25 V
